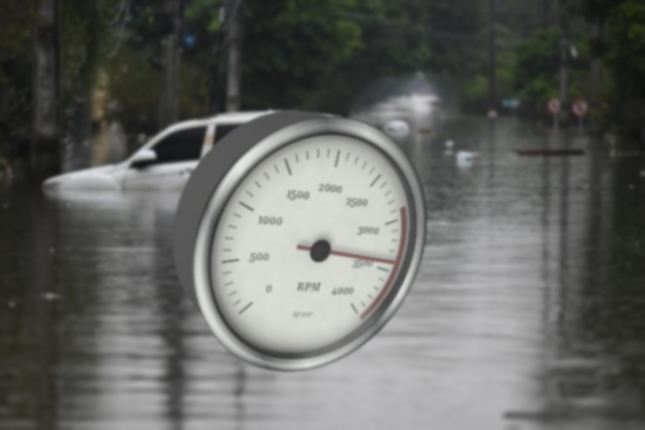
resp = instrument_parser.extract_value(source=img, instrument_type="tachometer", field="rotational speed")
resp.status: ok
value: 3400 rpm
